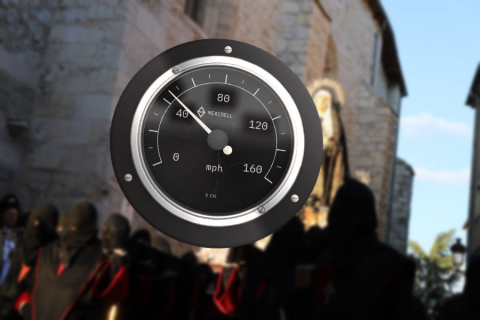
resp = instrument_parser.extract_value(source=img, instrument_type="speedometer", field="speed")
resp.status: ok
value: 45 mph
